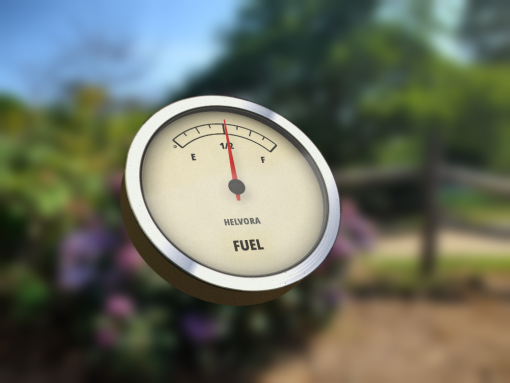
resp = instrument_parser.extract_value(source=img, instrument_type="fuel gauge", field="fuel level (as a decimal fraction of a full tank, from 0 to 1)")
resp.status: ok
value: 0.5
